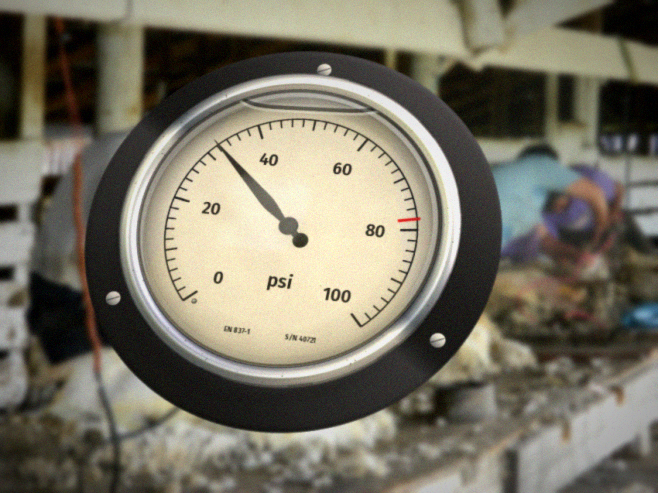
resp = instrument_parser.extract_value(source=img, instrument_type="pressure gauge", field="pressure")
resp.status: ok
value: 32 psi
